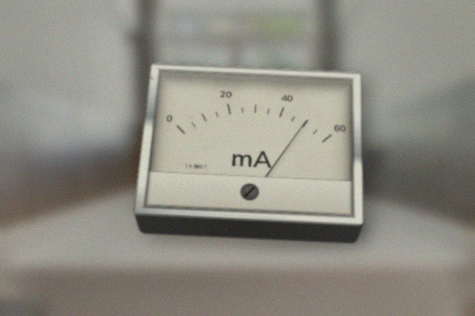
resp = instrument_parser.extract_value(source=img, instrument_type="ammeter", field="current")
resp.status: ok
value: 50 mA
